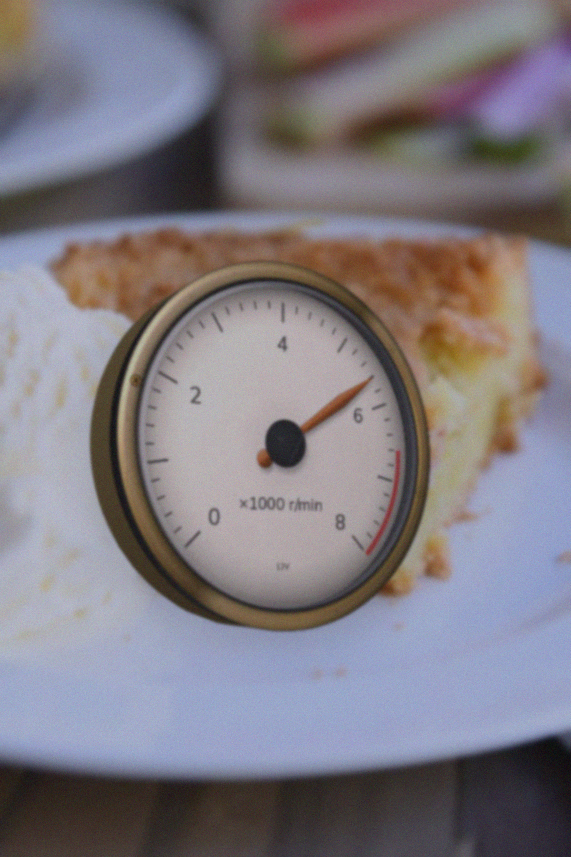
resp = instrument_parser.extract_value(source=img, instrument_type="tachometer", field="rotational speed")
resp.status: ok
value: 5600 rpm
